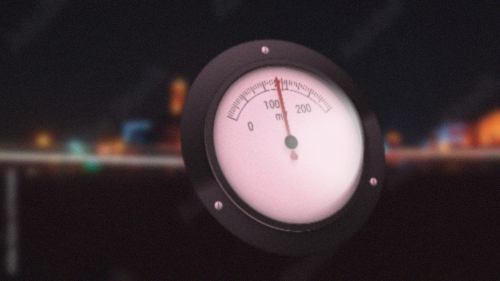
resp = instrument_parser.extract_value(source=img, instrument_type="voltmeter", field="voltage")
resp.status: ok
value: 125 mV
